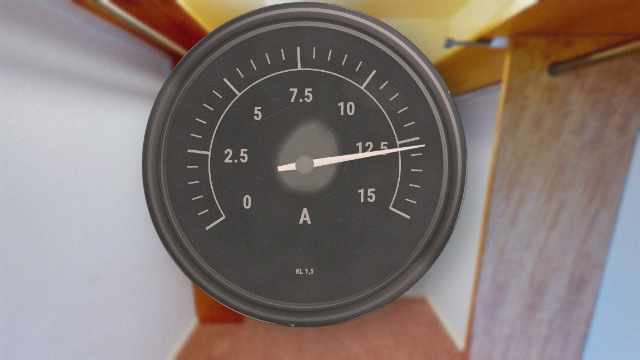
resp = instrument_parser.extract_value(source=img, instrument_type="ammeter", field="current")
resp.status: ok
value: 12.75 A
